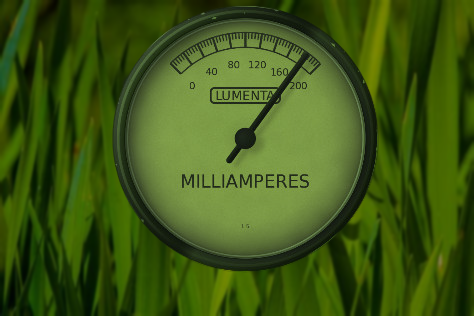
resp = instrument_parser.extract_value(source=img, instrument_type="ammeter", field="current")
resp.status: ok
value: 180 mA
